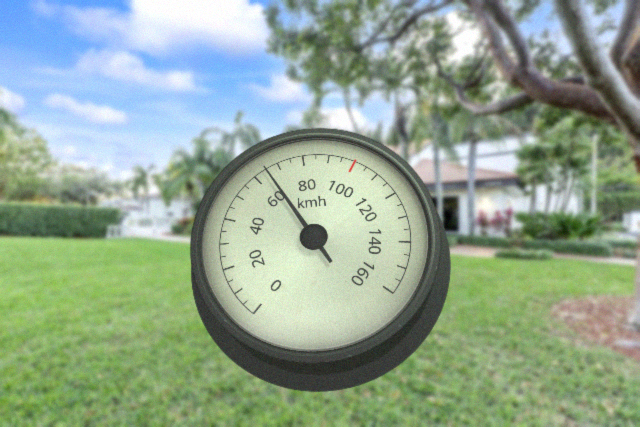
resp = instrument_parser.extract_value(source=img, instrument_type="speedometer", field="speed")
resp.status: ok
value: 65 km/h
